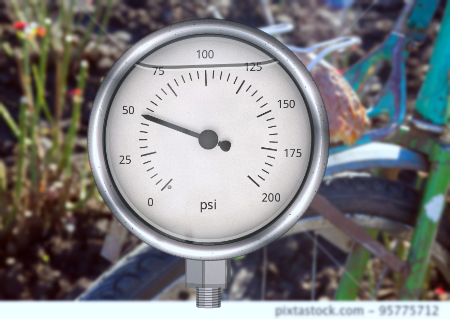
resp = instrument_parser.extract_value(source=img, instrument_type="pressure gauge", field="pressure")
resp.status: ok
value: 50 psi
